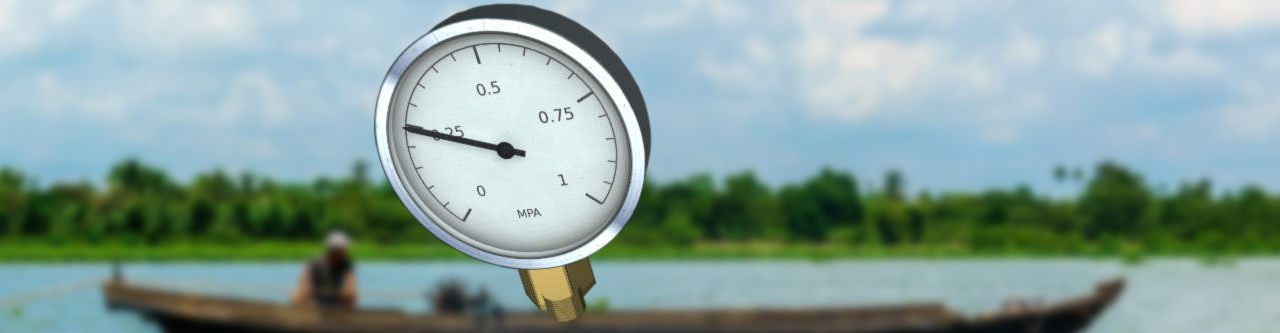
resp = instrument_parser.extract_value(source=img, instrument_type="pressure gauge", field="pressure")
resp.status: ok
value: 0.25 MPa
